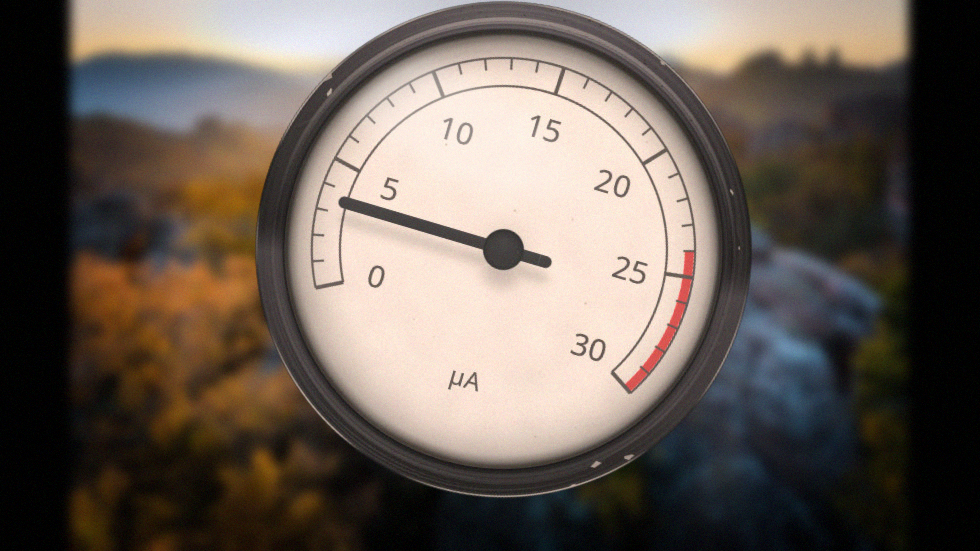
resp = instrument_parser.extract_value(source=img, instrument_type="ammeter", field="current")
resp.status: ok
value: 3.5 µA
